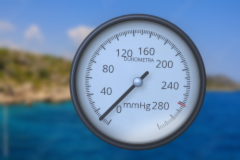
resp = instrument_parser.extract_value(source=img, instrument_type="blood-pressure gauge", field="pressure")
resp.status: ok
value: 10 mmHg
